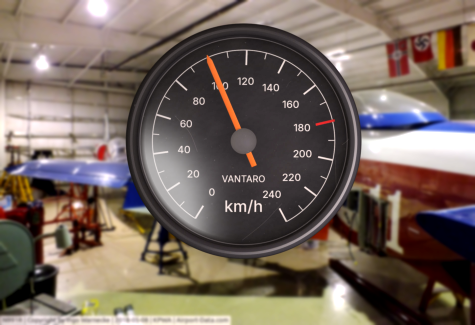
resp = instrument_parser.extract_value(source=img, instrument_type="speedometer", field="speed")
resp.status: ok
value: 100 km/h
